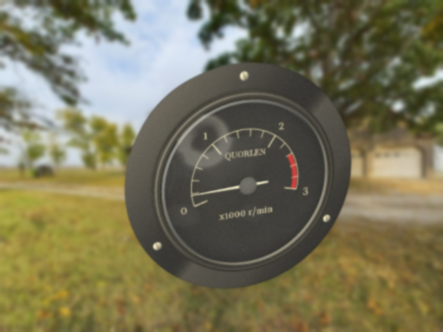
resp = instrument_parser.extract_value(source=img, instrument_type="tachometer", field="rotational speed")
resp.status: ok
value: 200 rpm
